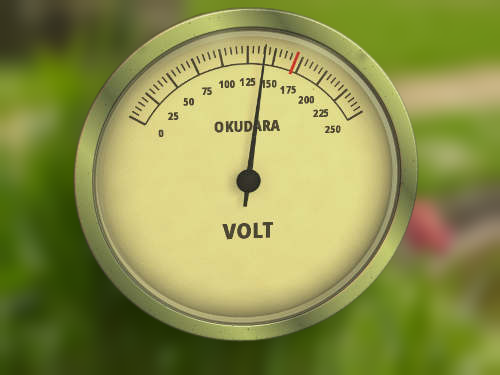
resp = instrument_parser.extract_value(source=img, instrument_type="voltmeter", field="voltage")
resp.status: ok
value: 140 V
